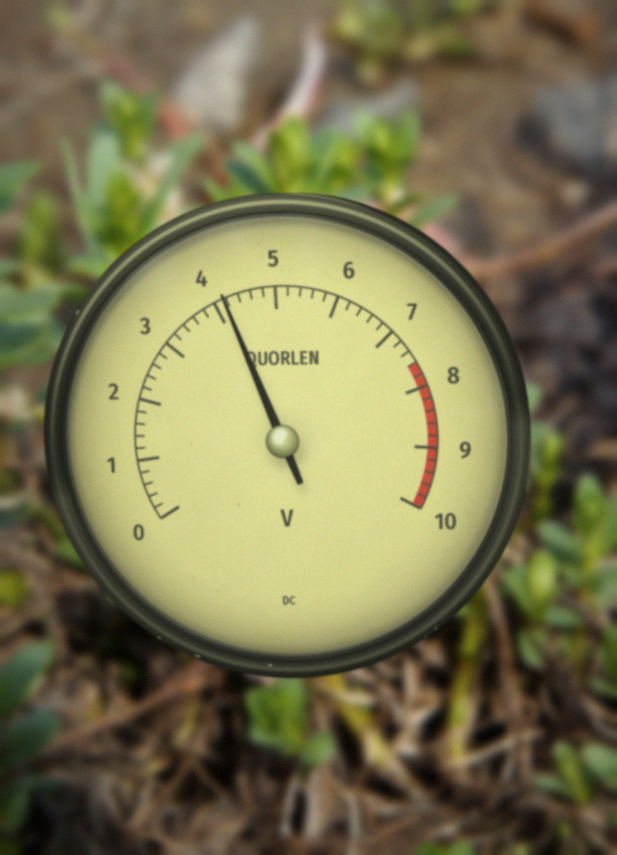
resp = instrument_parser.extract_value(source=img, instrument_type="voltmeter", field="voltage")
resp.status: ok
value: 4.2 V
